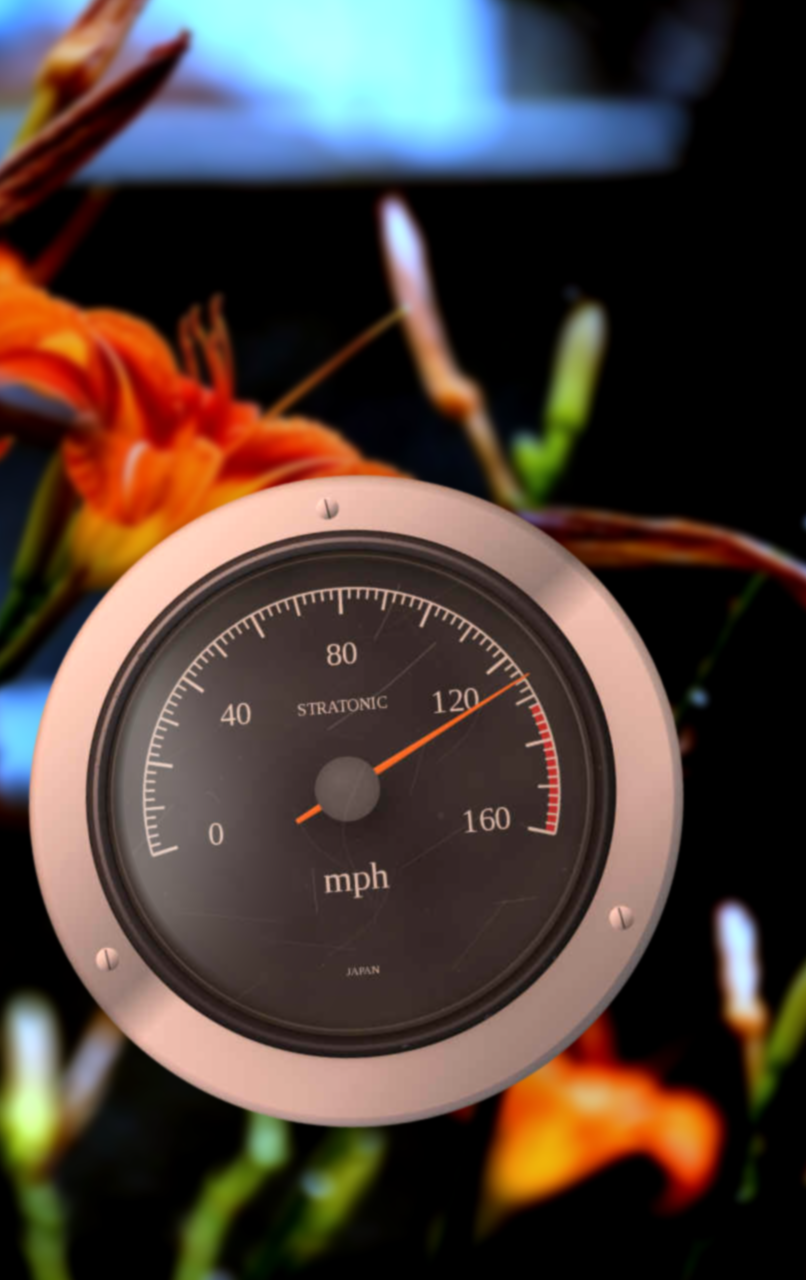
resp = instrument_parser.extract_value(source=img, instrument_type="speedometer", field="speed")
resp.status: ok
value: 126 mph
